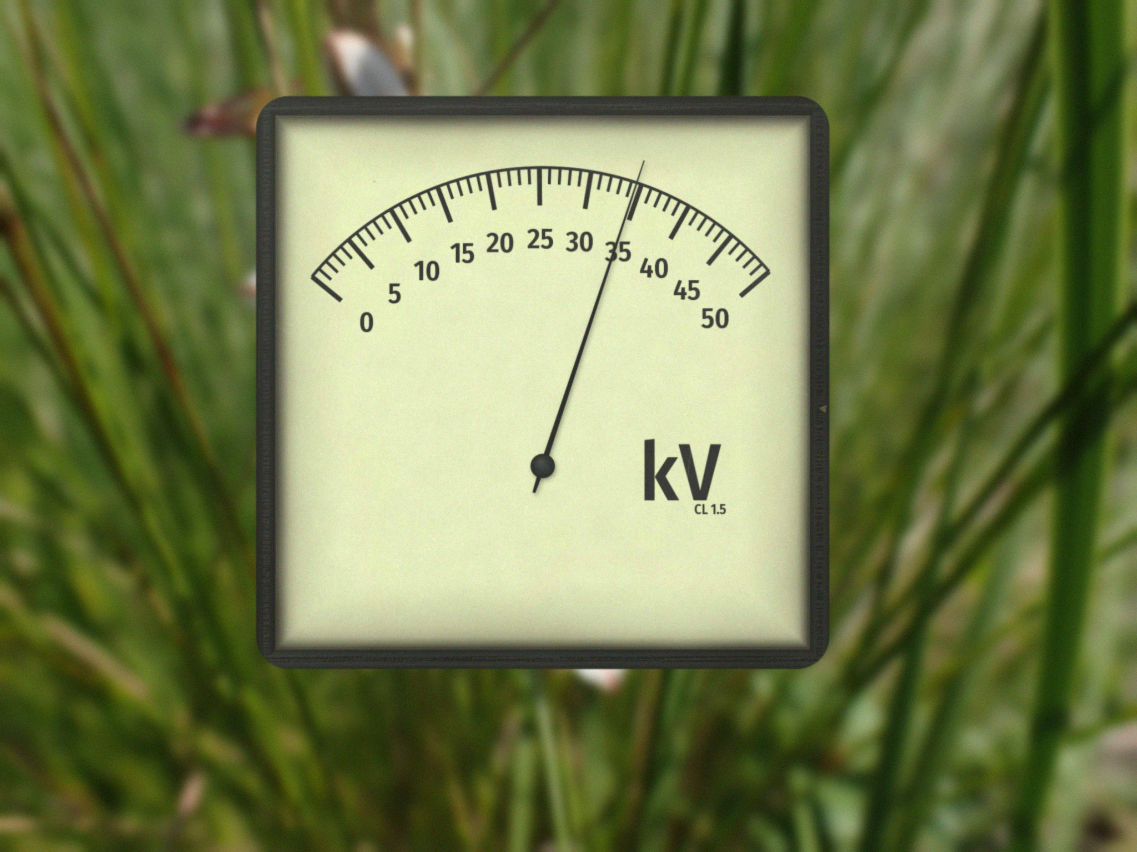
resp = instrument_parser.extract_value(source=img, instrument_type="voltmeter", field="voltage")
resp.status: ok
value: 34.5 kV
